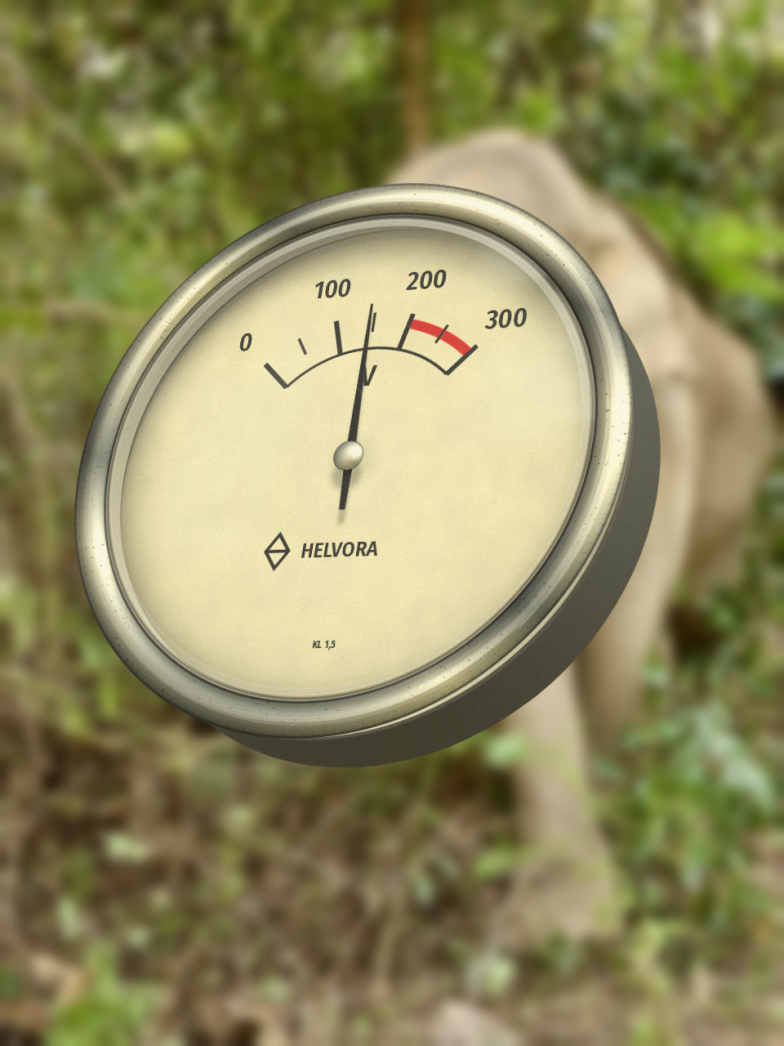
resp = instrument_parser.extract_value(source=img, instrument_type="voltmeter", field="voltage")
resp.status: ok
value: 150 V
